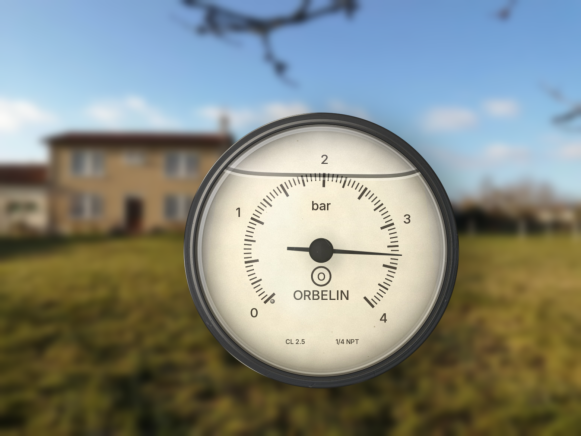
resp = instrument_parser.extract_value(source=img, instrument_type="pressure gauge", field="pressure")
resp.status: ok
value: 3.35 bar
